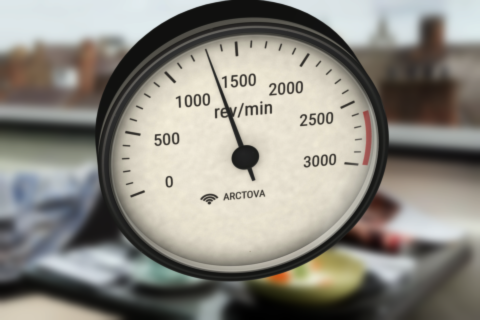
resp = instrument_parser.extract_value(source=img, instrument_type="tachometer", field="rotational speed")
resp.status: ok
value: 1300 rpm
